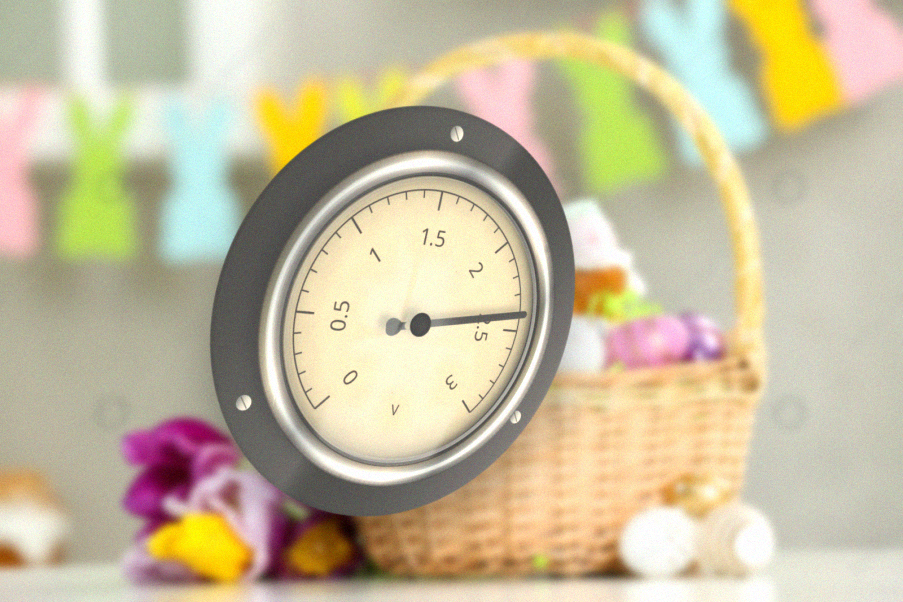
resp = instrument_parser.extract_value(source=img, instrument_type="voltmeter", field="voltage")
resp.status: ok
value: 2.4 V
